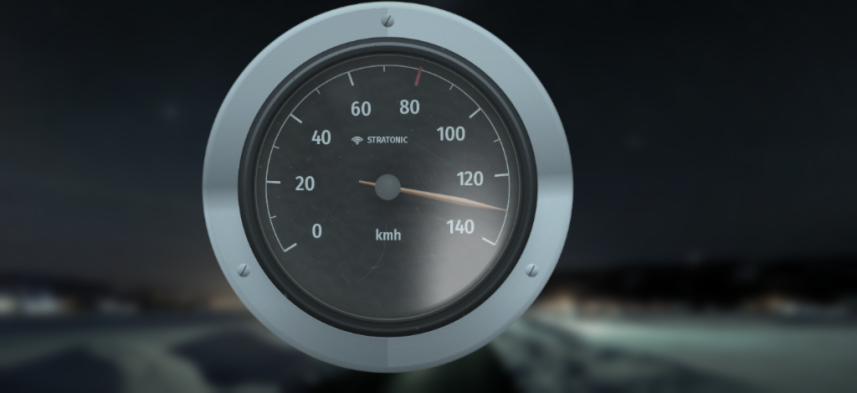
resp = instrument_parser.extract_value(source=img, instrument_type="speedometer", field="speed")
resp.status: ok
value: 130 km/h
